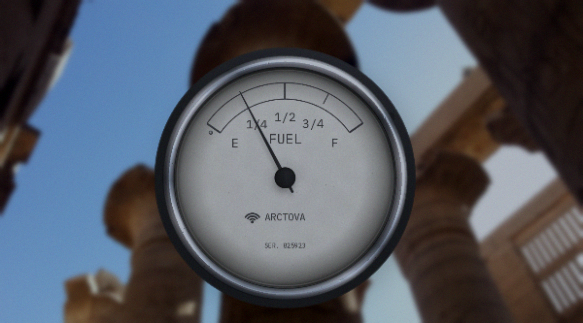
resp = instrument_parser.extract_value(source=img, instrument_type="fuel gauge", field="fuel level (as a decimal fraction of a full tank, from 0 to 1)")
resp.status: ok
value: 0.25
